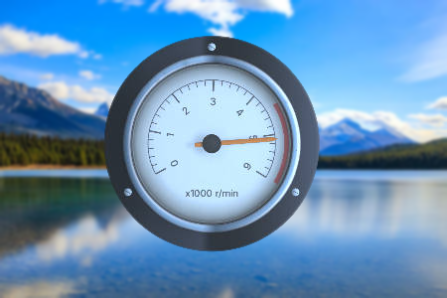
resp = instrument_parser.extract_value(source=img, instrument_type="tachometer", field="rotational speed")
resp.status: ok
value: 5100 rpm
